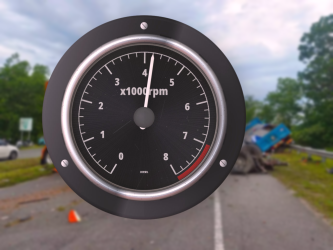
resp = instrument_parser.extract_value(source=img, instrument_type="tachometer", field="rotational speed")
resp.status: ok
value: 4200 rpm
